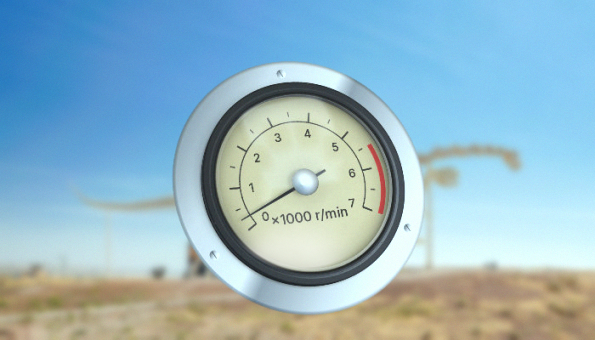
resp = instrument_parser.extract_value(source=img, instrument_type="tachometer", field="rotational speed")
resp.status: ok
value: 250 rpm
